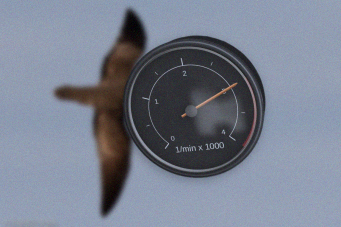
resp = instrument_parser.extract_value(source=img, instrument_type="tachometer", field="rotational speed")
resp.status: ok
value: 3000 rpm
